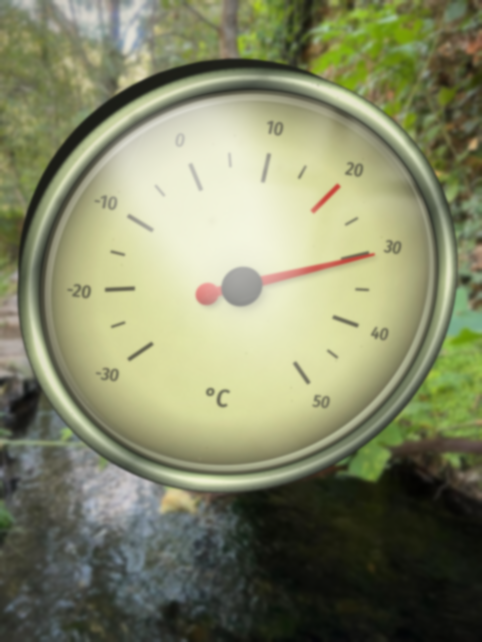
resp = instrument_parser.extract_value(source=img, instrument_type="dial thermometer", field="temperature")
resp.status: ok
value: 30 °C
